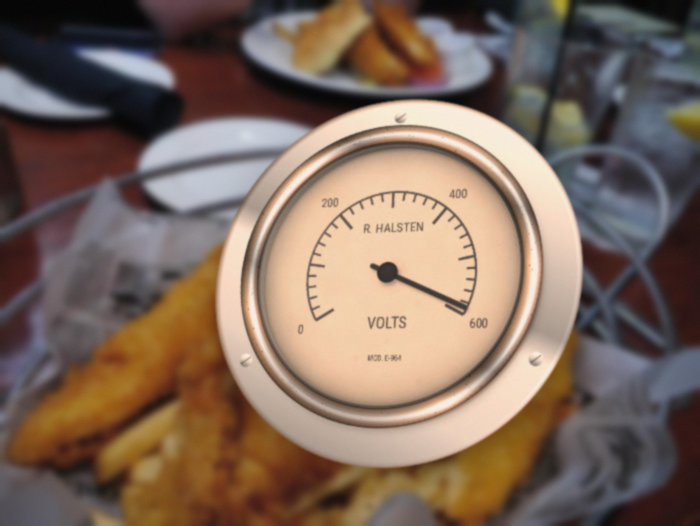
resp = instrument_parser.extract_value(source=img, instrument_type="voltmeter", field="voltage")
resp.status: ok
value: 590 V
